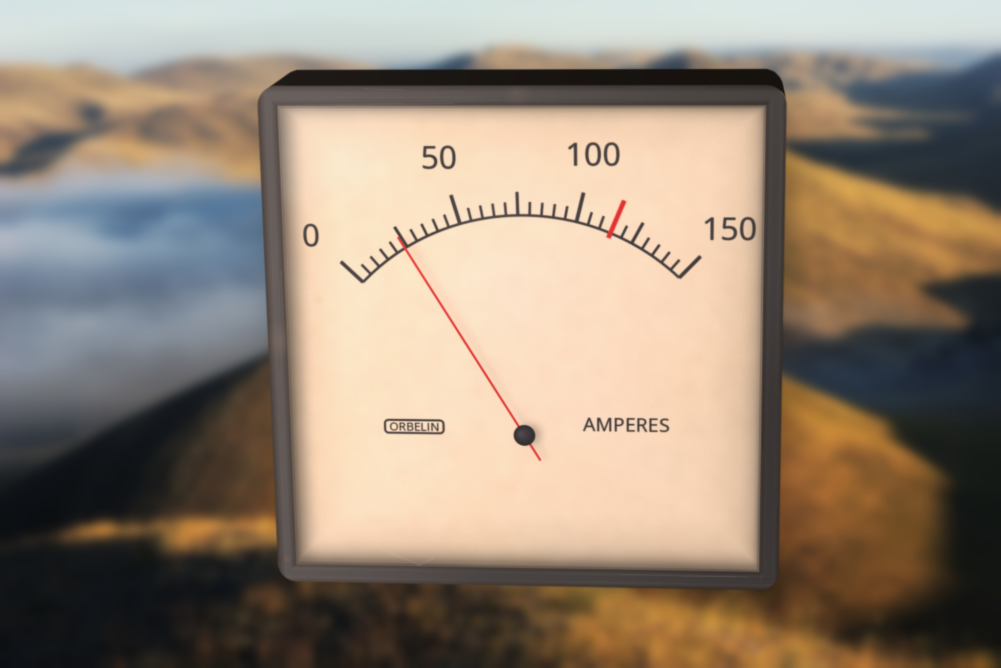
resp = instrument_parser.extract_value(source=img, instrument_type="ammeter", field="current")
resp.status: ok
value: 25 A
